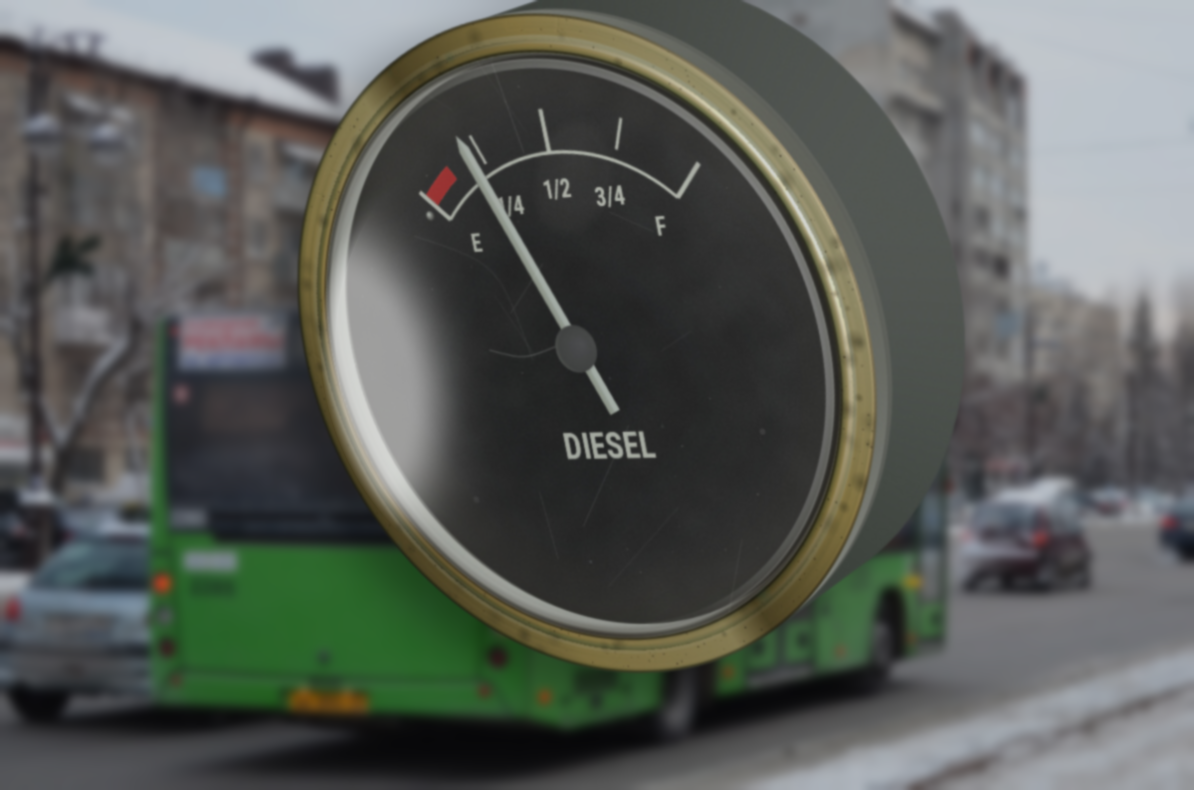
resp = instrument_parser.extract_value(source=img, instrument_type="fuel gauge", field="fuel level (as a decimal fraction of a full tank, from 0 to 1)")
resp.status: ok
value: 0.25
